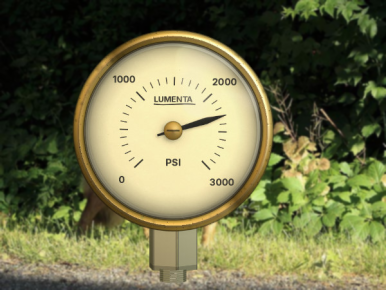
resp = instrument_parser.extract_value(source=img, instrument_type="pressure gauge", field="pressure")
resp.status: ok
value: 2300 psi
